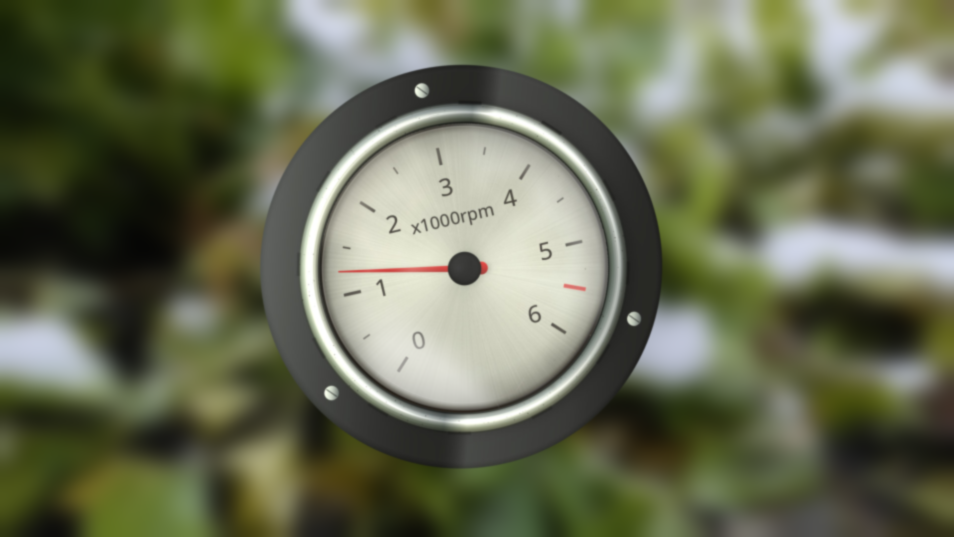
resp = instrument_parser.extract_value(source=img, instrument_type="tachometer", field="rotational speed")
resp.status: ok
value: 1250 rpm
